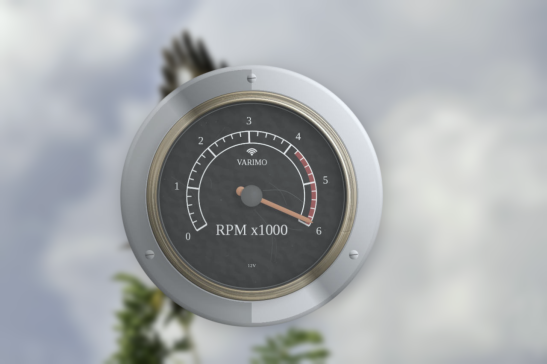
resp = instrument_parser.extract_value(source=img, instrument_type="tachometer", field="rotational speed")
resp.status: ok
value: 5900 rpm
